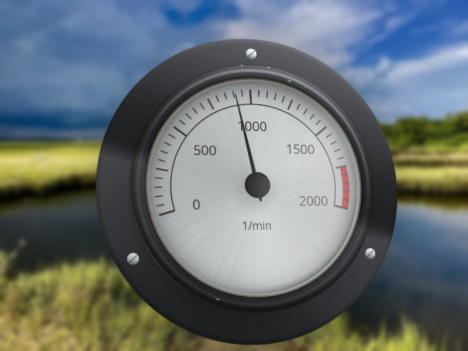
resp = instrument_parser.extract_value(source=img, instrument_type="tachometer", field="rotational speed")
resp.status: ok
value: 900 rpm
